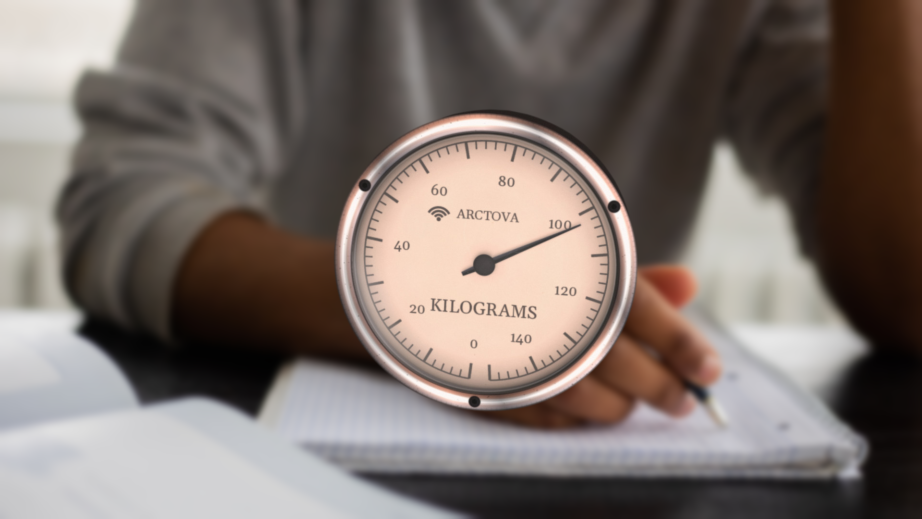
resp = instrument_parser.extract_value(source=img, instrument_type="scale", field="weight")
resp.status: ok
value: 102 kg
